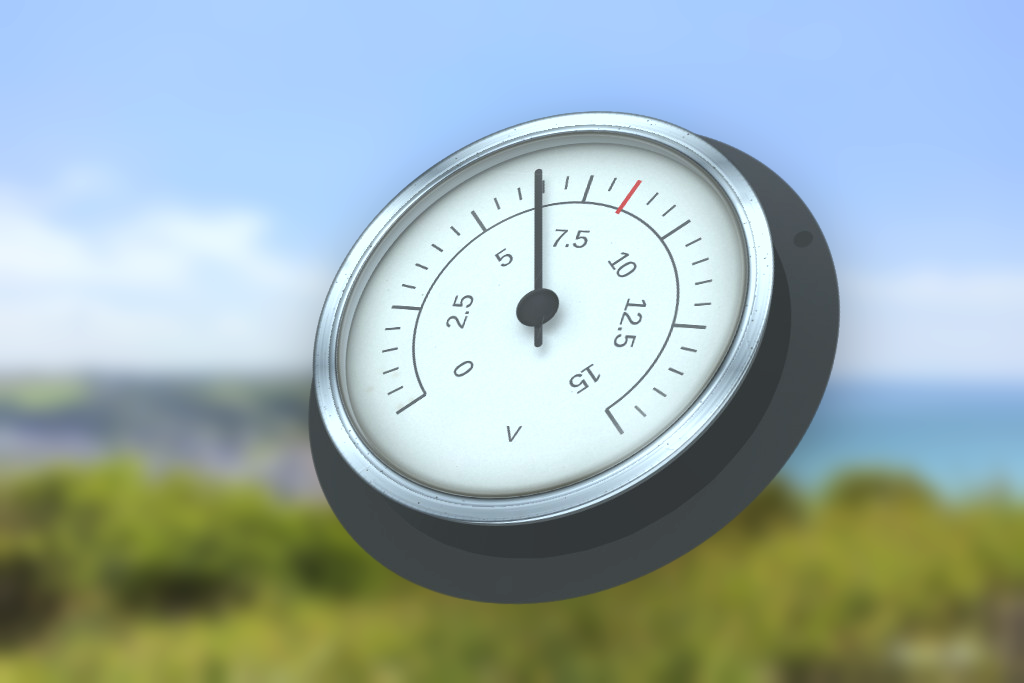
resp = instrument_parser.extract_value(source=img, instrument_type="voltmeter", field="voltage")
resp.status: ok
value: 6.5 V
